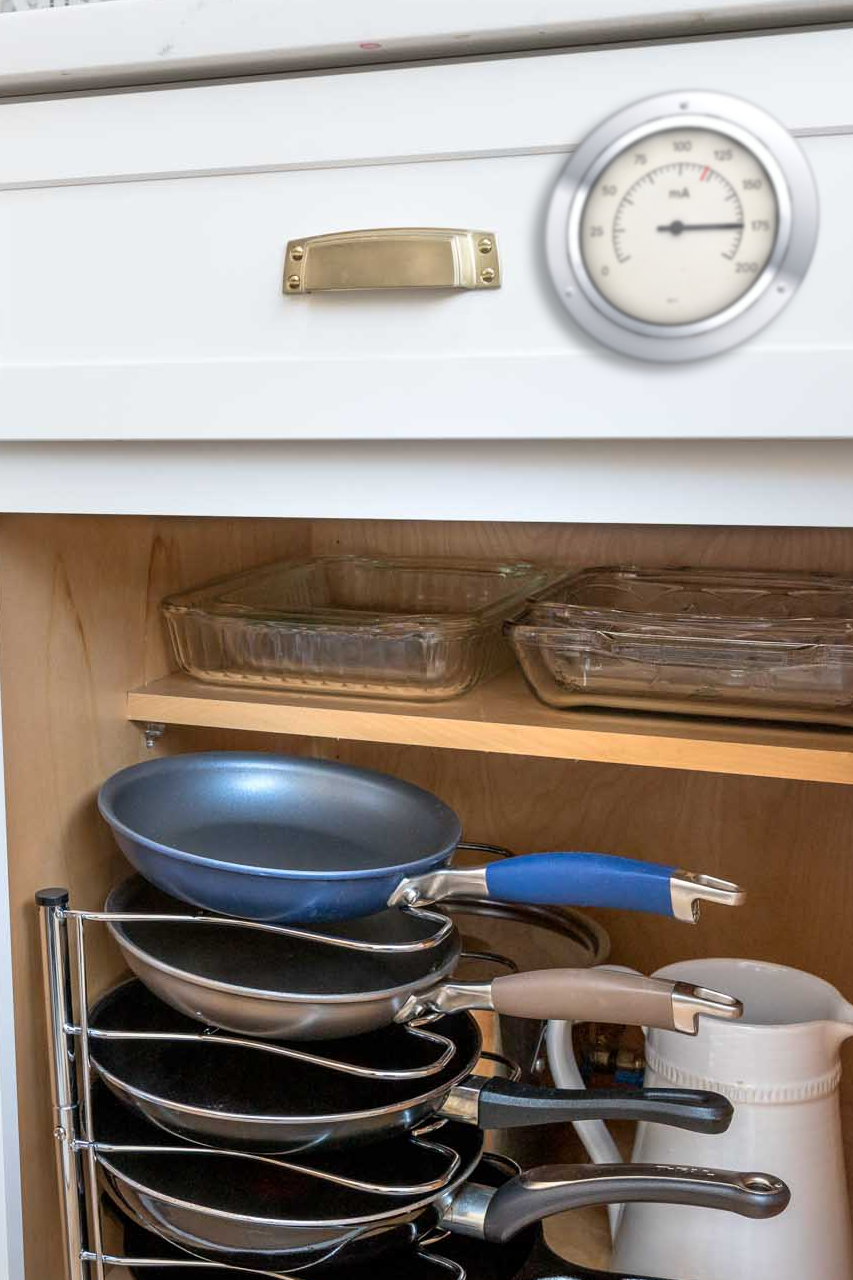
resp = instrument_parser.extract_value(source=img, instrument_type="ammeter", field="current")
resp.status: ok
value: 175 mA
